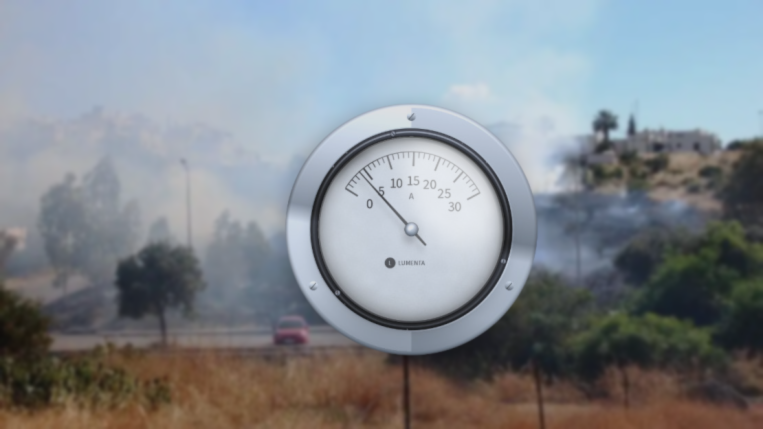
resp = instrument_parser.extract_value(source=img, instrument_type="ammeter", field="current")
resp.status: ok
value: 4 A
